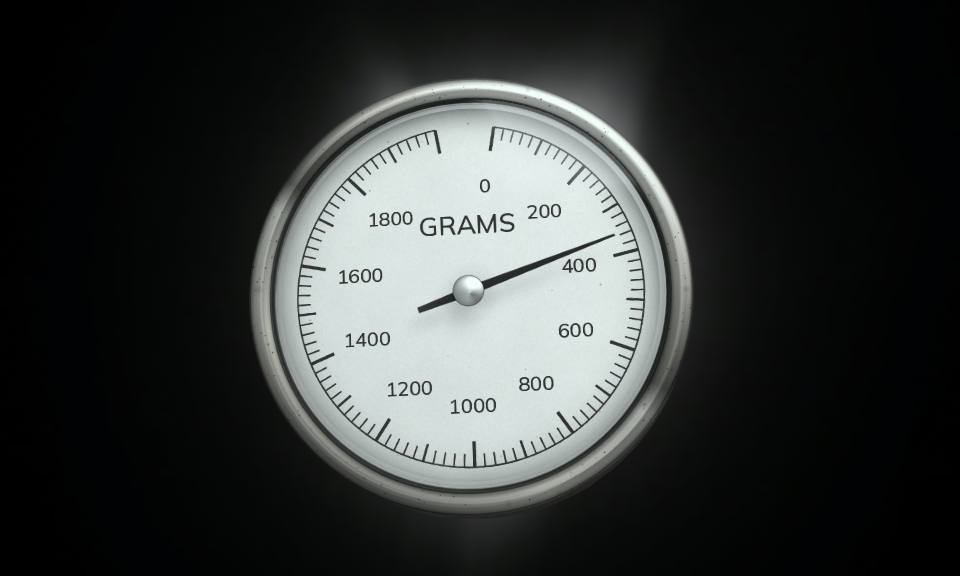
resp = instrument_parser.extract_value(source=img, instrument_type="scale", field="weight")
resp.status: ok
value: 360 g
